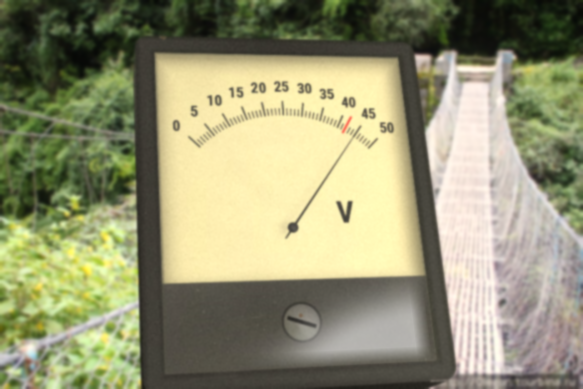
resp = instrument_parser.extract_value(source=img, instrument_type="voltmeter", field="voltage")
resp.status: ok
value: 45 V
